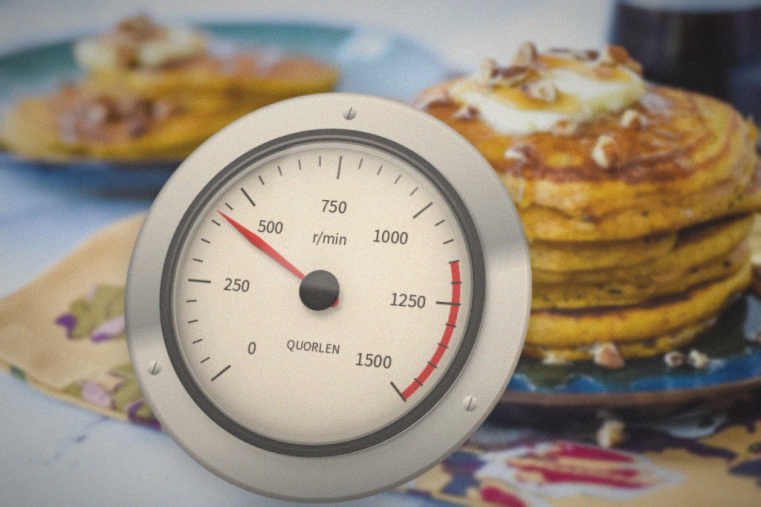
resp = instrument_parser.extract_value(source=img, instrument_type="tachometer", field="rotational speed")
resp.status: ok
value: 425 rpm
